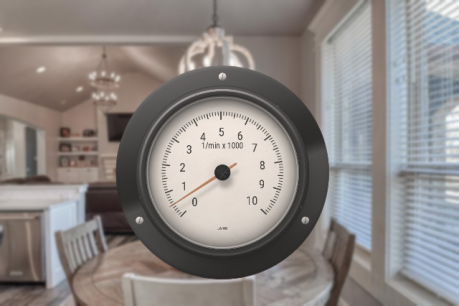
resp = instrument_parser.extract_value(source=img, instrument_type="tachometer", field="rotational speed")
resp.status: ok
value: 500 rpm
